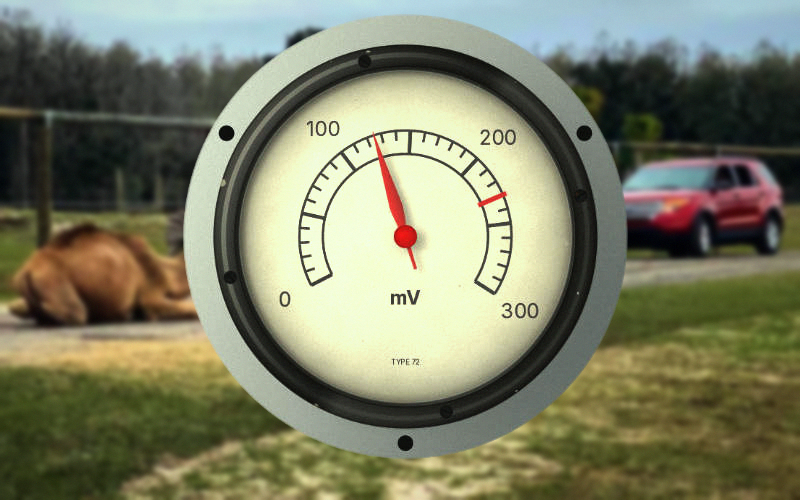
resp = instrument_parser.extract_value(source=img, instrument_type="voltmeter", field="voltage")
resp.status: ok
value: 125 mV
